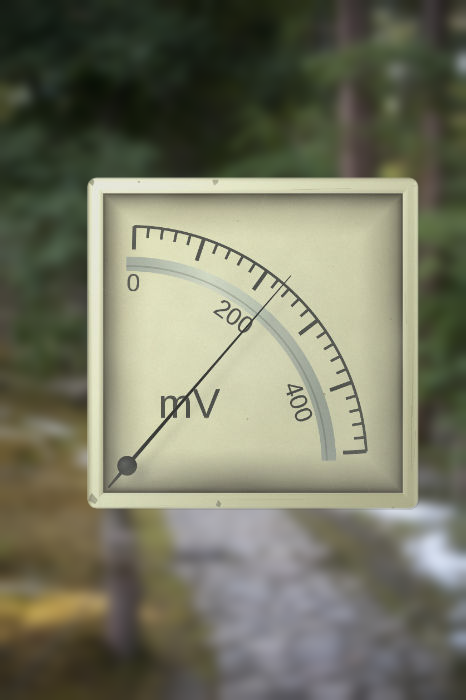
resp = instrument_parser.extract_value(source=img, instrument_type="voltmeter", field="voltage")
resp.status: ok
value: 230 mV
